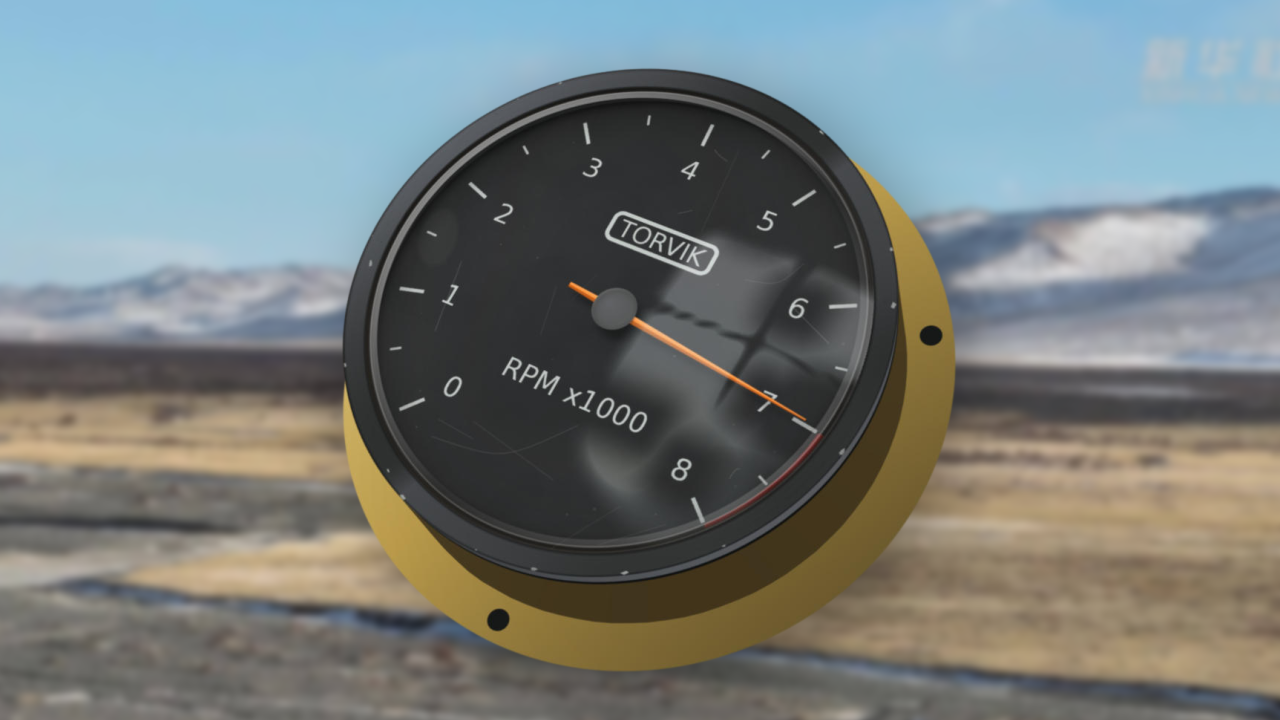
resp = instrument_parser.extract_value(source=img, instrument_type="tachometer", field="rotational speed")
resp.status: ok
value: 7000 rpm
